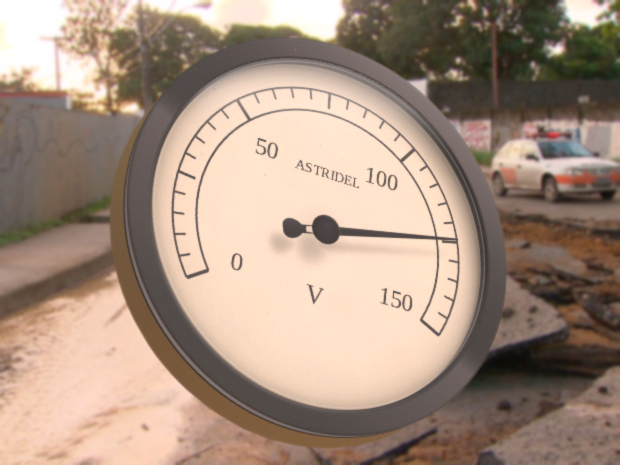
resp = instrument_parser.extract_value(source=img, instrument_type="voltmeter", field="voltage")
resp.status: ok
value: 125 V
